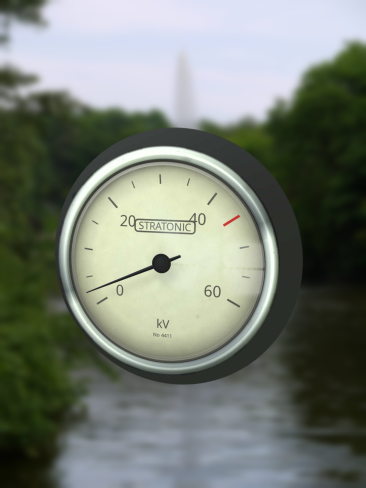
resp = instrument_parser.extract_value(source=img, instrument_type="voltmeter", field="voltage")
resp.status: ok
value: 2.5 kV
